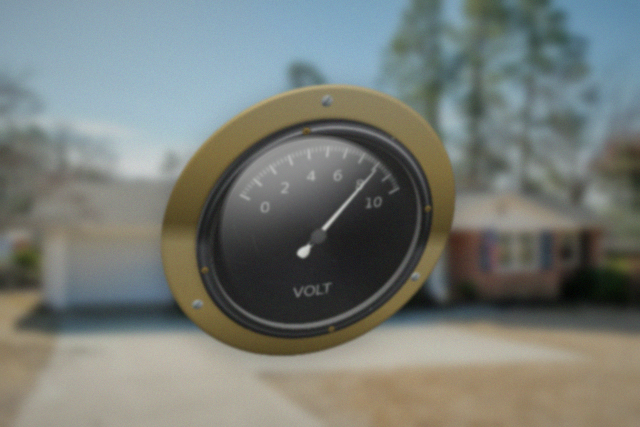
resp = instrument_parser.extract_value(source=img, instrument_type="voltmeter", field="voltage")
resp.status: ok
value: 8 V
